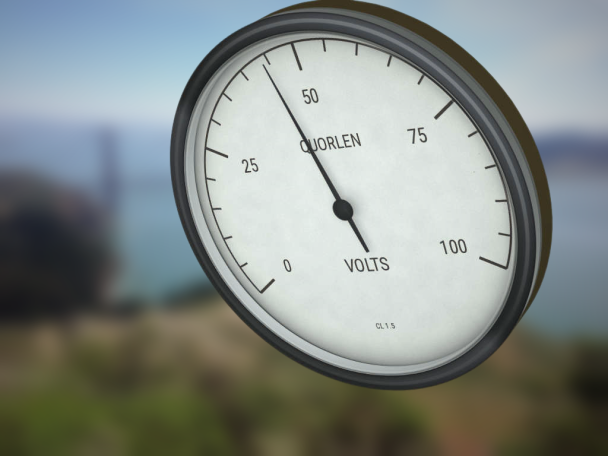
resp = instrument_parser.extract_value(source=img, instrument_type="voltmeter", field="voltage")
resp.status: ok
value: 45 V
